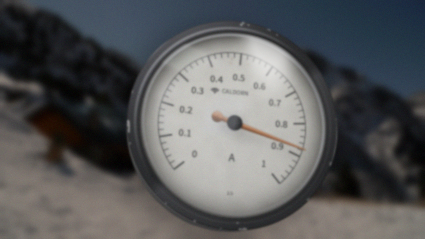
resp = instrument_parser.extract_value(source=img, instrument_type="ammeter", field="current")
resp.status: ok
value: 0.88 A
